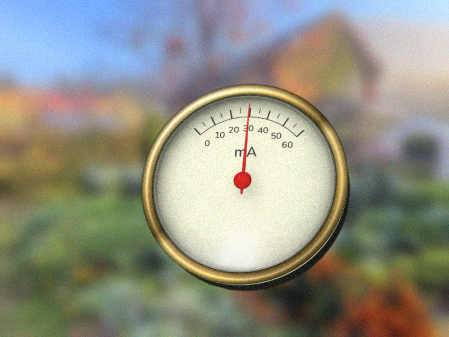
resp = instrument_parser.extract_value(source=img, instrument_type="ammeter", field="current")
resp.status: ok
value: 30 mA
